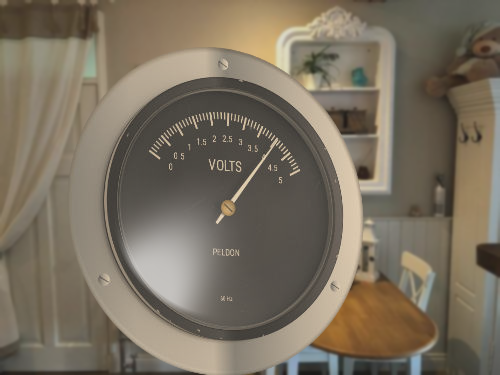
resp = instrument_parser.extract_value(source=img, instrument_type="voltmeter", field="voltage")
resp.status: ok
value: 4 V
